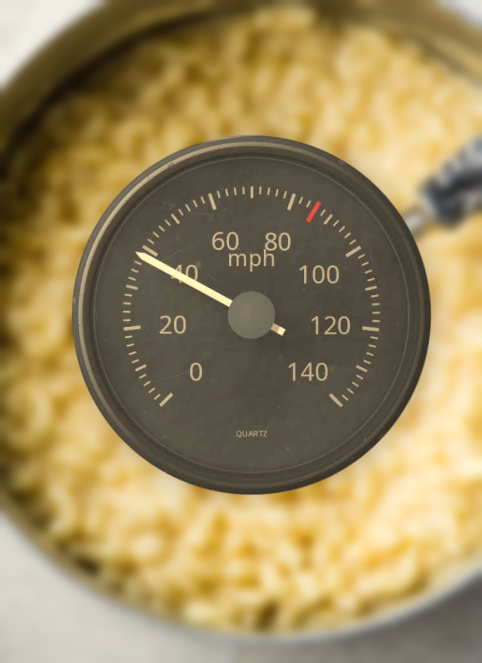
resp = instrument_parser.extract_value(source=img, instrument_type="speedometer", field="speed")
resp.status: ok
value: 38 mph
